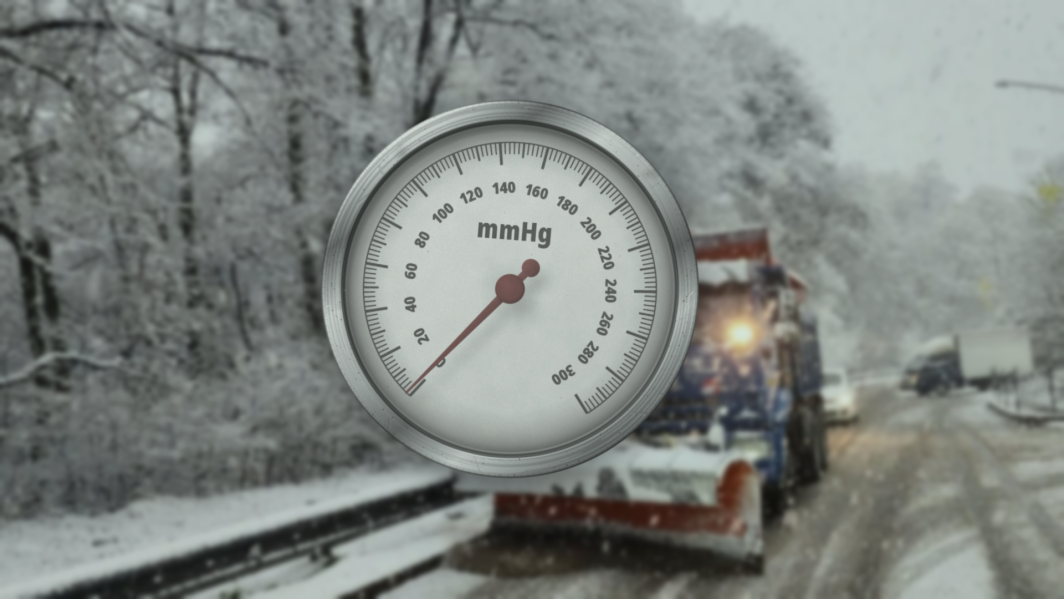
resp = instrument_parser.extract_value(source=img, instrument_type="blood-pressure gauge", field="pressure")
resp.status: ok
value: 2 mmHg
